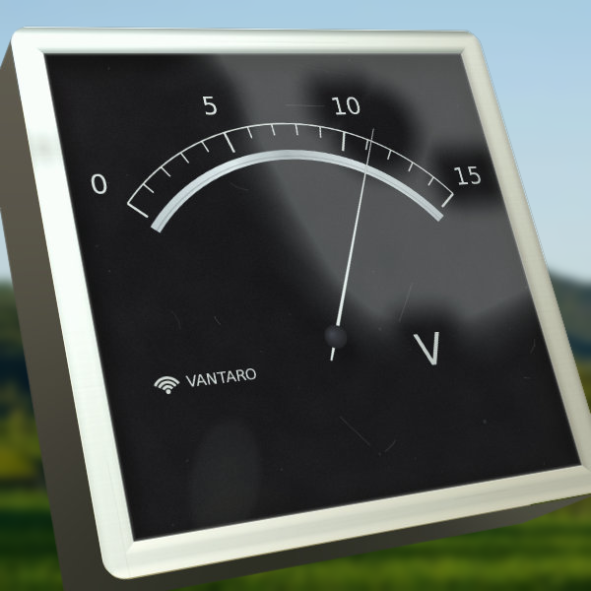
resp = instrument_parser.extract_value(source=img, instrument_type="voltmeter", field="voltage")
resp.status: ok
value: 11 V
